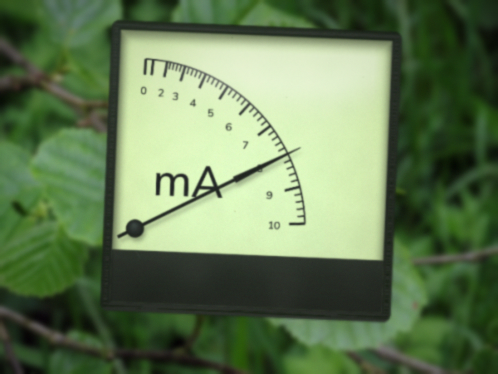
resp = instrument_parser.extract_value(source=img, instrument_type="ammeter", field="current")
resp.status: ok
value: 8 mA
